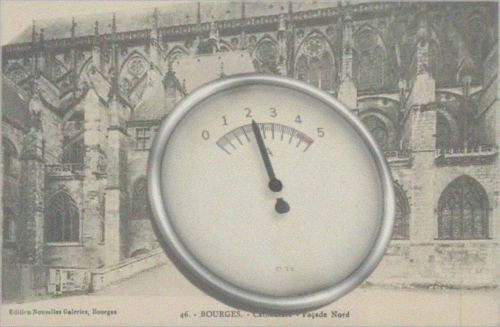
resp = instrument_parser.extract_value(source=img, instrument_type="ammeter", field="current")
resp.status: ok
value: 2 A
